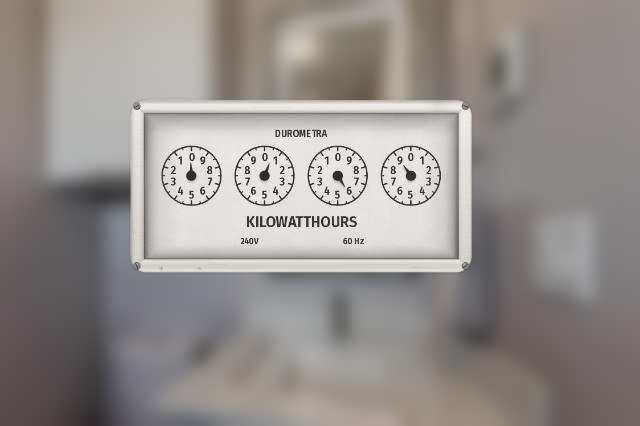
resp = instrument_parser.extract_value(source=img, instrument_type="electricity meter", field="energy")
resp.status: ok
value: 59 kWh
